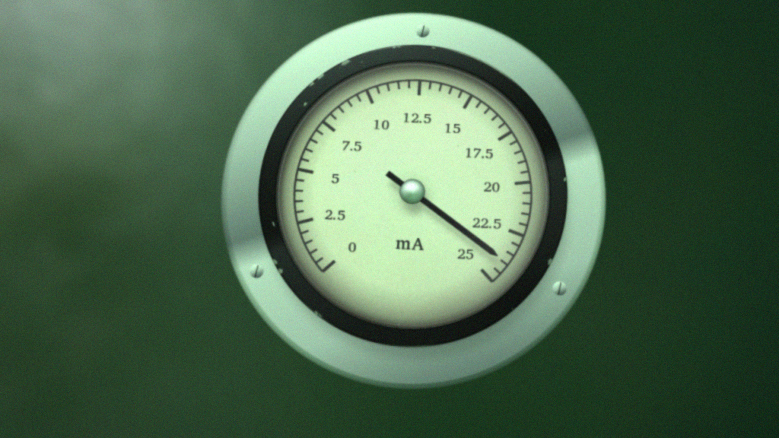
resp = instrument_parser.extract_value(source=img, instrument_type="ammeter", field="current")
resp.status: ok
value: 24 mA
